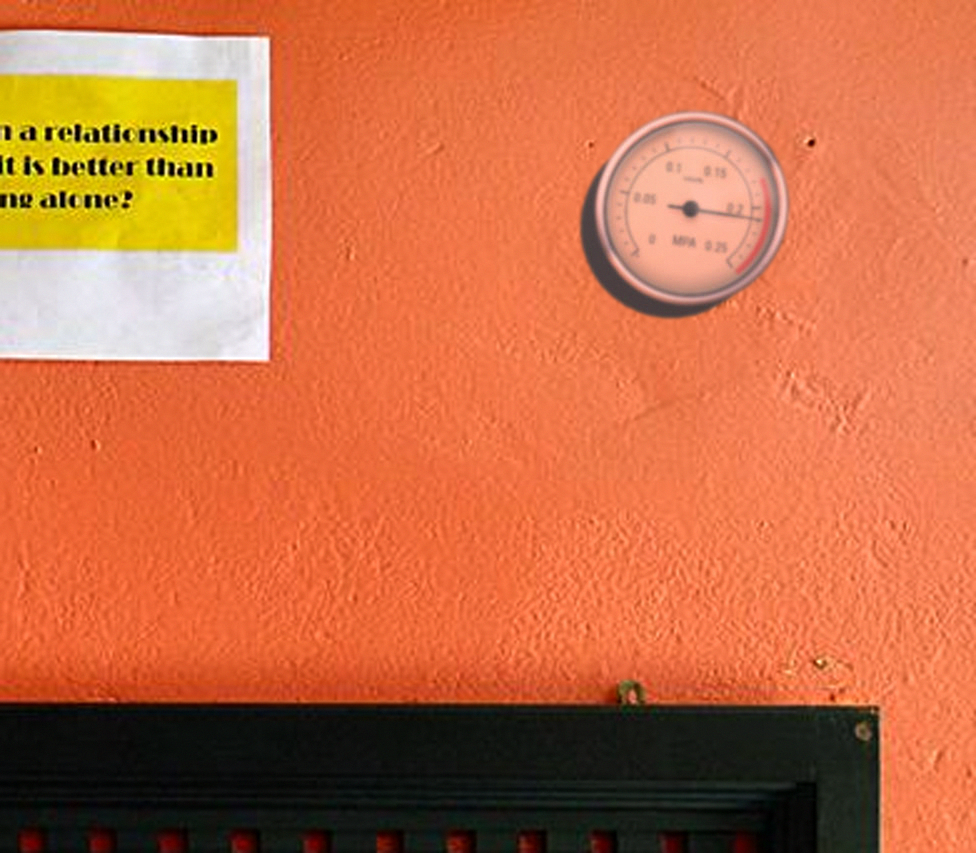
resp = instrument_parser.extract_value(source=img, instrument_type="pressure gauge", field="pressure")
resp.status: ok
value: 0.21 MPa
